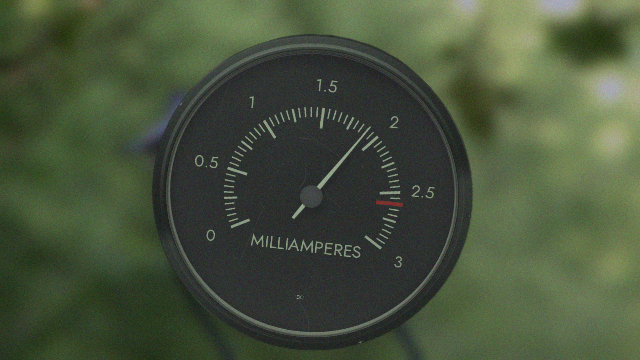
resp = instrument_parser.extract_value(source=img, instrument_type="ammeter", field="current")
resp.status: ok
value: 1.9 mA
